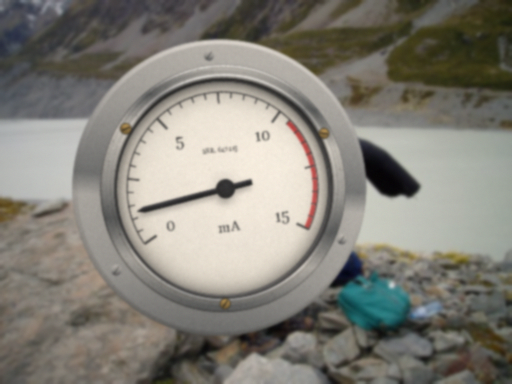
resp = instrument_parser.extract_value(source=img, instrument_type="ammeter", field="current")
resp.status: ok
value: 1.25 mA
